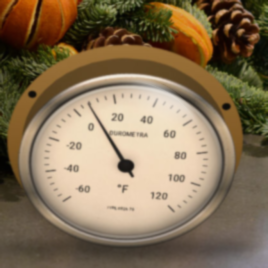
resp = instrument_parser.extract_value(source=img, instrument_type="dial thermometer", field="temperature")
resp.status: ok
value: 8 °F
